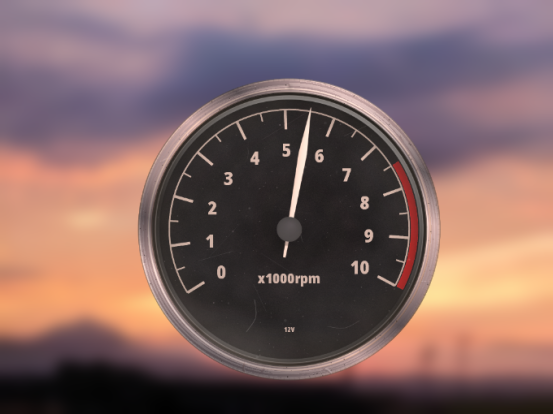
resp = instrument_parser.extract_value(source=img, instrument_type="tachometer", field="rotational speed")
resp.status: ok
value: 5500 rpm
